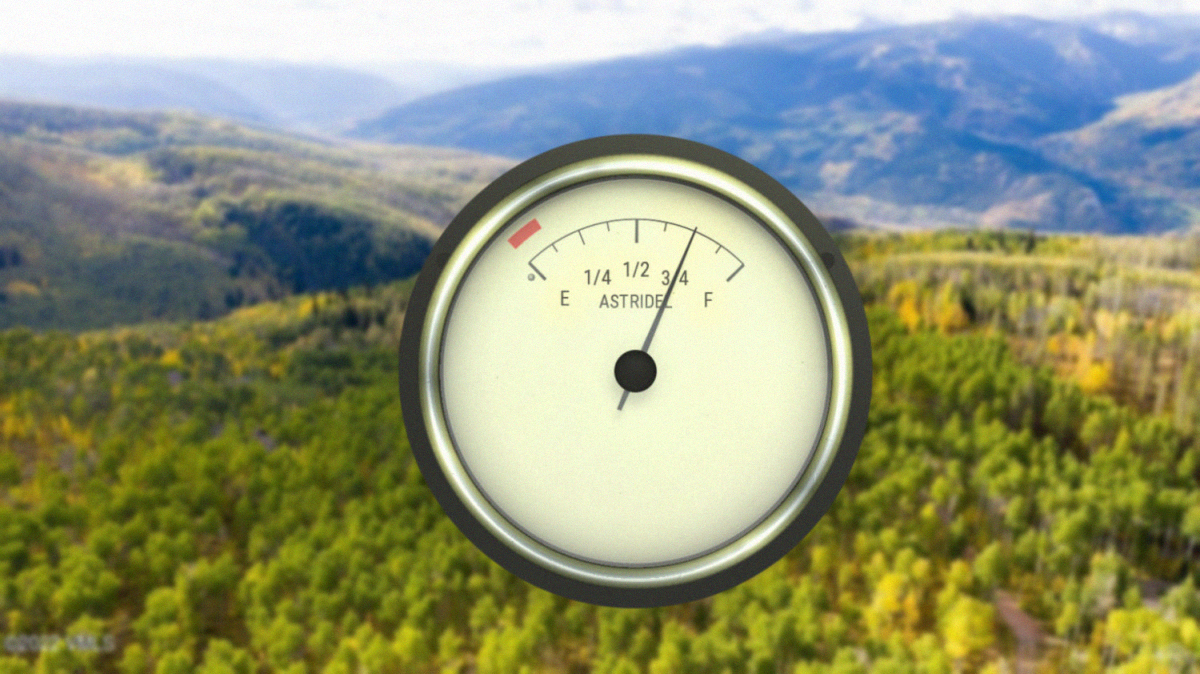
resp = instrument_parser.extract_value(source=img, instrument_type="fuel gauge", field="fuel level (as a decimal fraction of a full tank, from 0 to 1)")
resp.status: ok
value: 0.75
